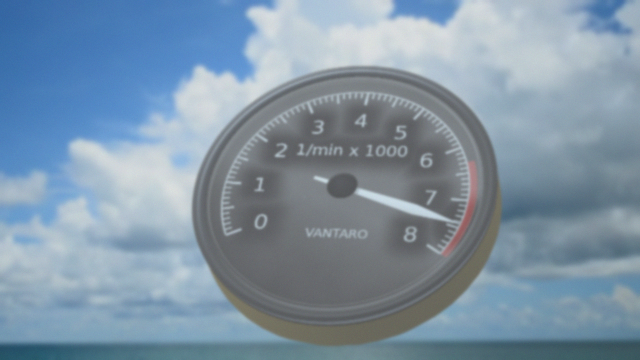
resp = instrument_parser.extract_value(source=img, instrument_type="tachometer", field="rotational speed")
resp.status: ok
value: 7500 rpm
